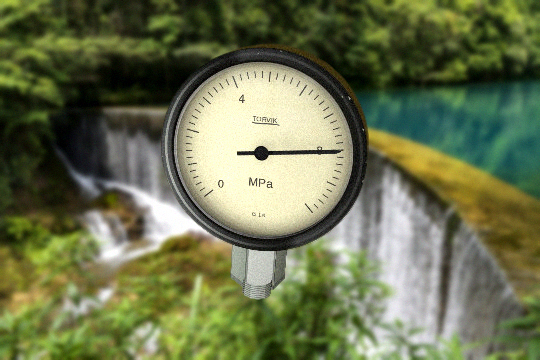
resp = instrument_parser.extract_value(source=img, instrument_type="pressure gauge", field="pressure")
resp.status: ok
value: 8 MPa
